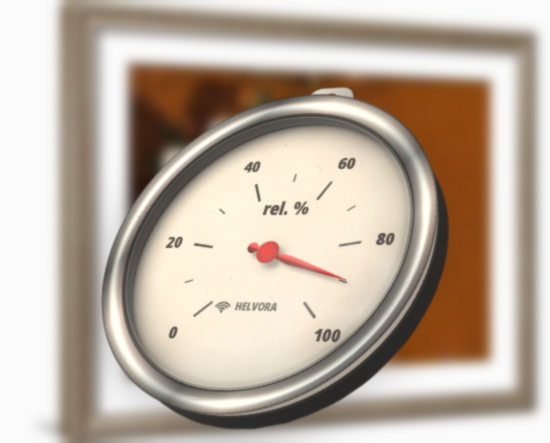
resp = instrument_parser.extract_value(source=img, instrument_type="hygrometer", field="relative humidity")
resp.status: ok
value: 90 %
